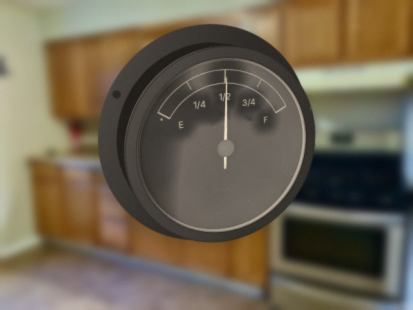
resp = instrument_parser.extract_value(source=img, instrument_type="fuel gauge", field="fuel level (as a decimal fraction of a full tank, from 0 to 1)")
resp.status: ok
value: 0.5
